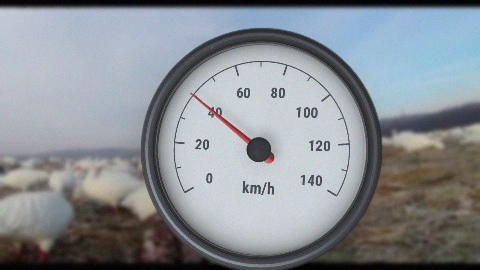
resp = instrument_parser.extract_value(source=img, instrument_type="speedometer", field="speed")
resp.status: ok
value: 40 km/h
